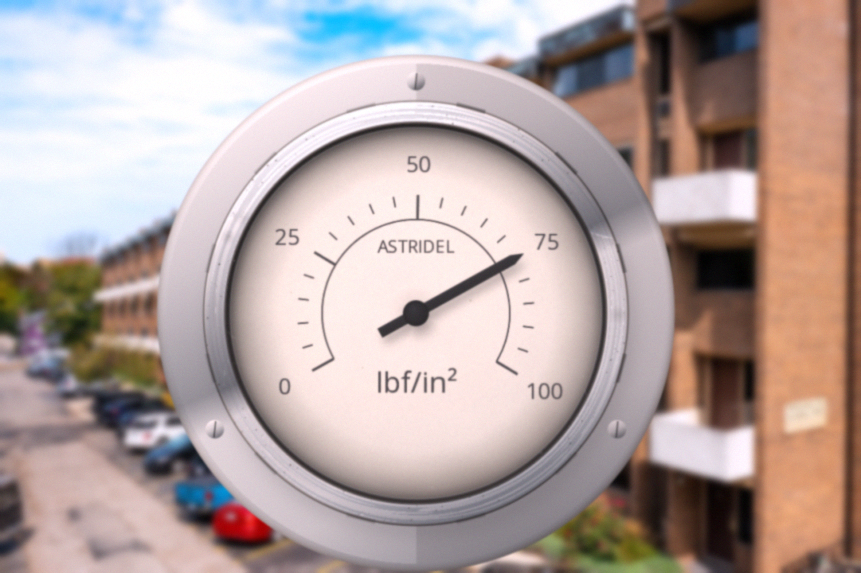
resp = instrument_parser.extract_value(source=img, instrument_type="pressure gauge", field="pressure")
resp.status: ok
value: 75 psi
